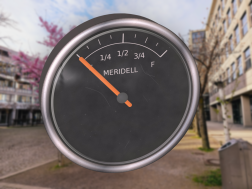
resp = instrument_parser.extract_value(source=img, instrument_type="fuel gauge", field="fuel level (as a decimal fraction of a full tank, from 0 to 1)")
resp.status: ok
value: 0
